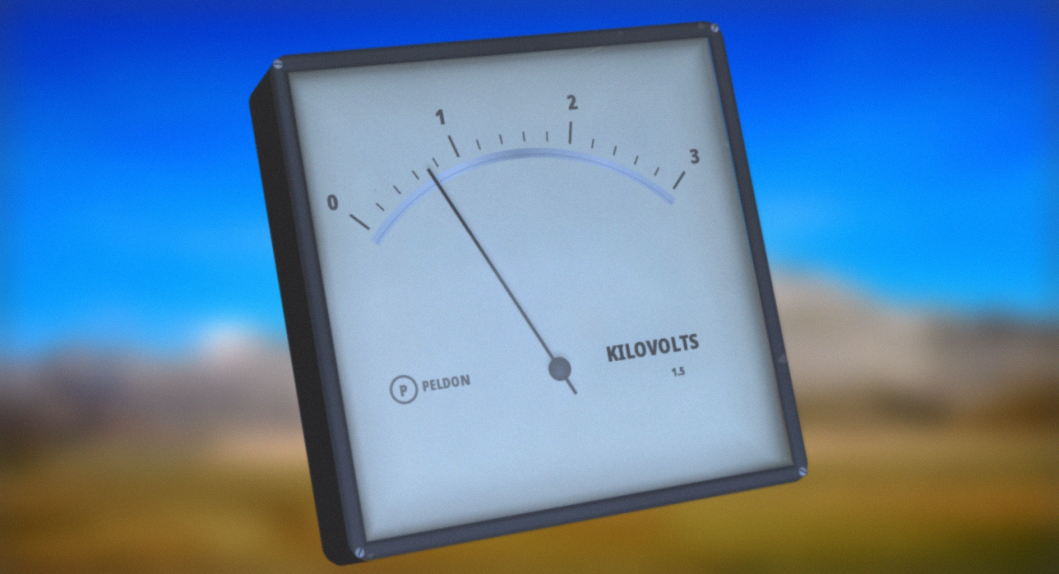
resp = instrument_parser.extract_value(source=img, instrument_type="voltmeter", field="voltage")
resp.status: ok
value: 0.7 kV
